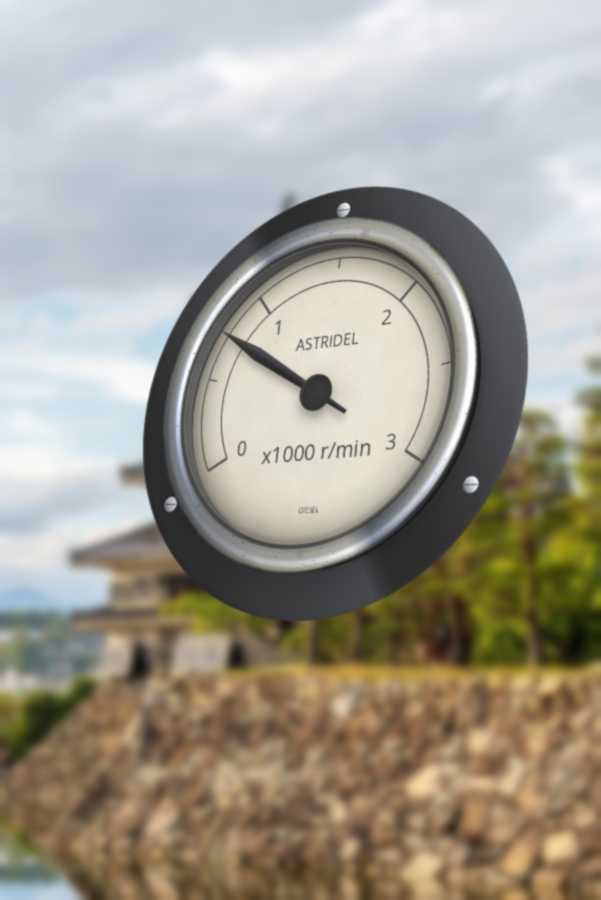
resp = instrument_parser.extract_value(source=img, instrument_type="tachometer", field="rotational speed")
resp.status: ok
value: 750 rpm
